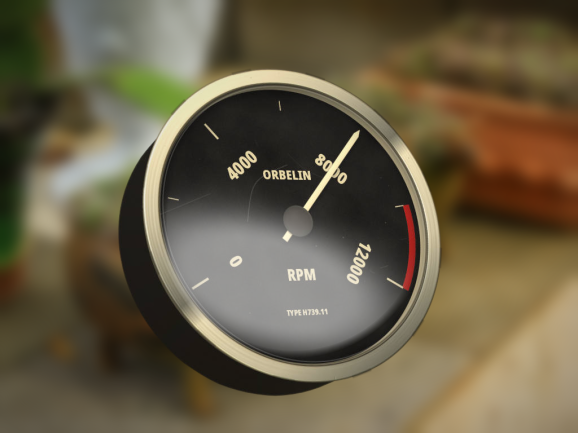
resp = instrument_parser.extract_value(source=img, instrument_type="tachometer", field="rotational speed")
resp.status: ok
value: 8000 rpm
